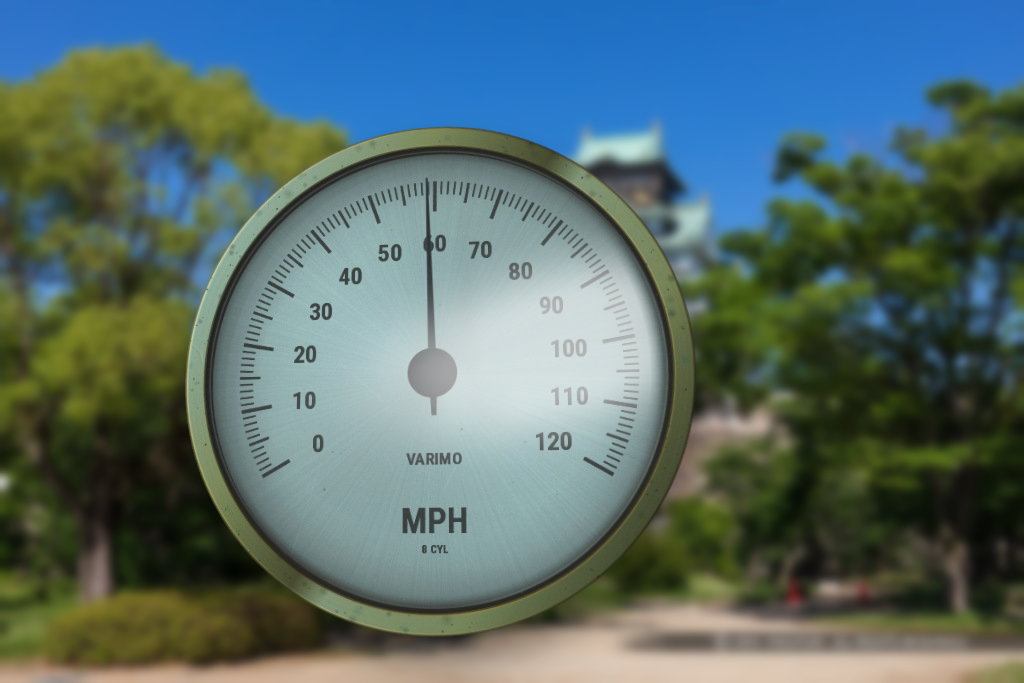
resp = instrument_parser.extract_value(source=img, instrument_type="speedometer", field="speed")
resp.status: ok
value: 59 mph
